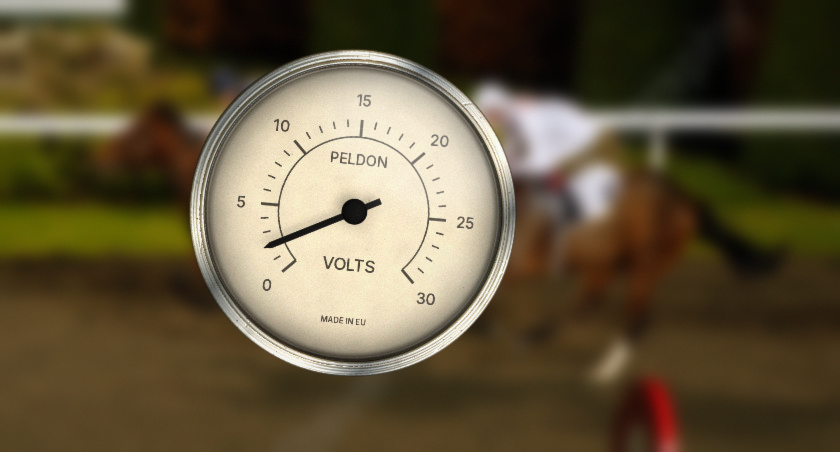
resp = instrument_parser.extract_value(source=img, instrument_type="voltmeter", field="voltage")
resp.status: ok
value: 2 V
